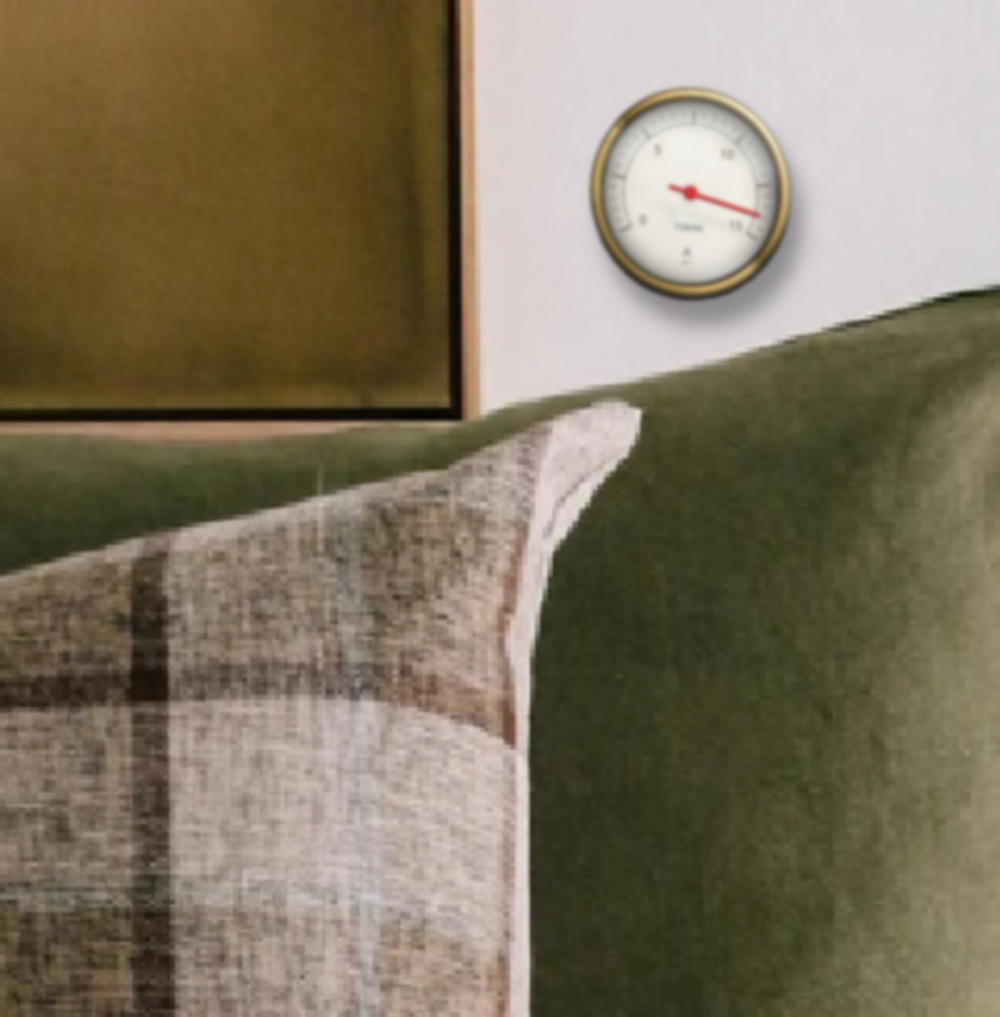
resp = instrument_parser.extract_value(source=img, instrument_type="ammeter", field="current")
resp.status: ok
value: 14 A
